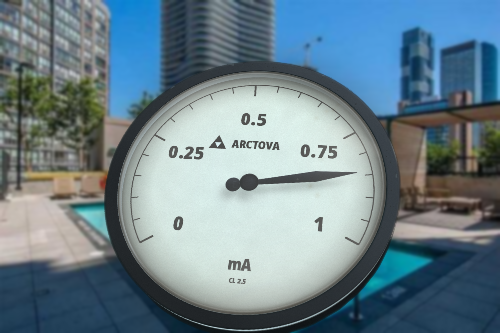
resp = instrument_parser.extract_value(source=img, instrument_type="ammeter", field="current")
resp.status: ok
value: 0.85 mA
